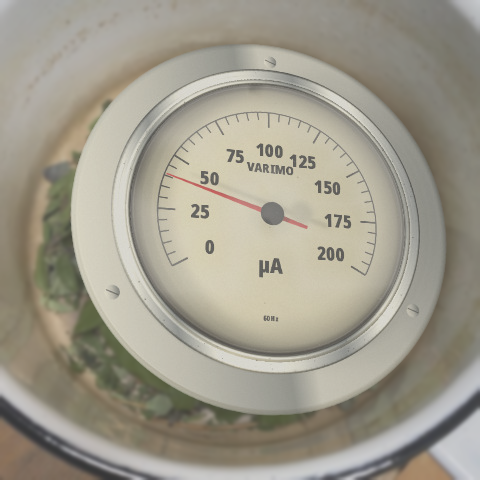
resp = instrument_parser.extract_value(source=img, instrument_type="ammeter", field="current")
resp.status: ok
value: 40 µA
